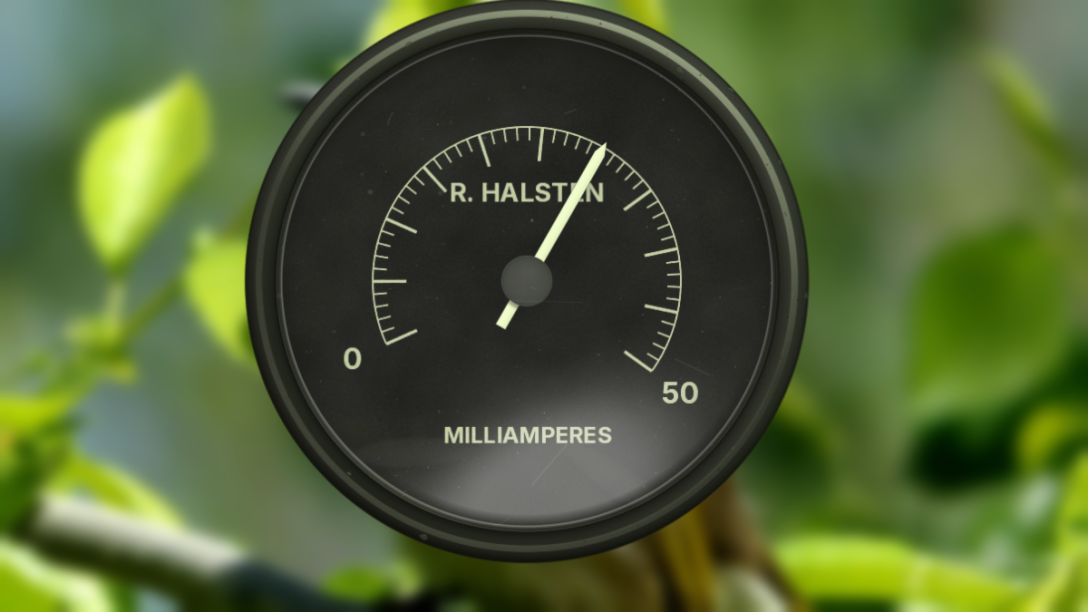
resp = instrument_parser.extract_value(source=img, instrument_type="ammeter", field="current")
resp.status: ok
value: 30 mA
